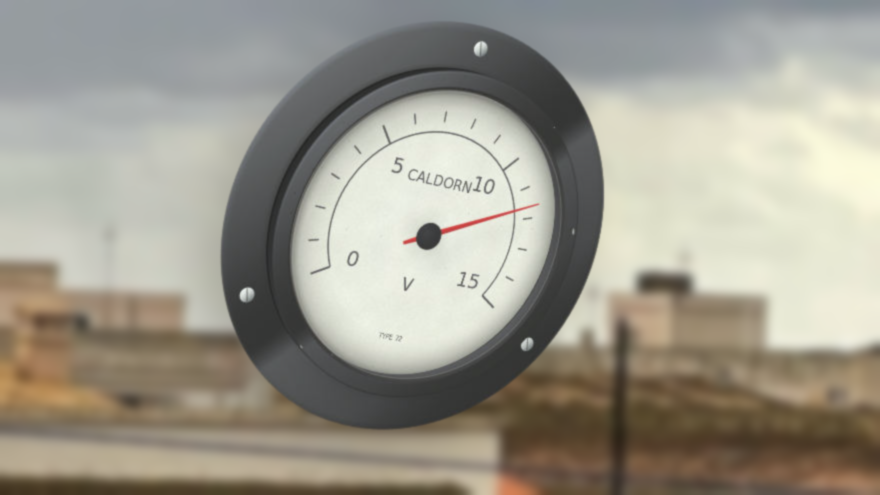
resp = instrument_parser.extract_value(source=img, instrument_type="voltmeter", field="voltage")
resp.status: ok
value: 11.5 V
